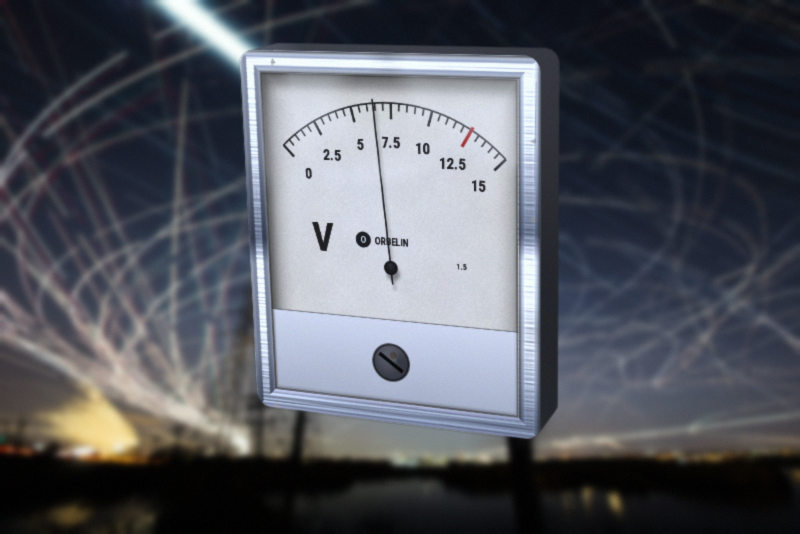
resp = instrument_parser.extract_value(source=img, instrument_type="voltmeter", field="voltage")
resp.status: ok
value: 6.5 V
